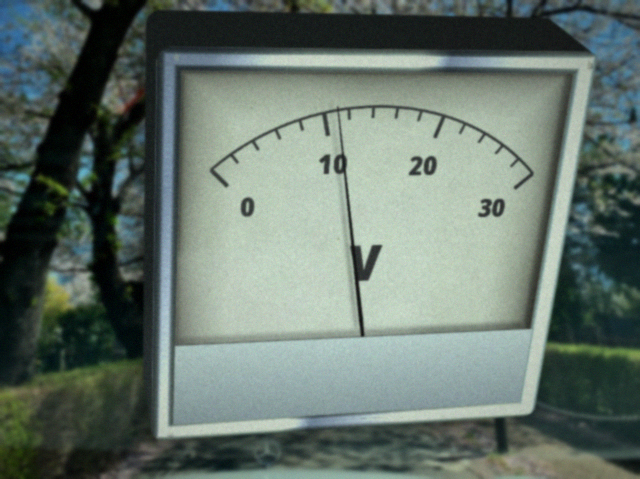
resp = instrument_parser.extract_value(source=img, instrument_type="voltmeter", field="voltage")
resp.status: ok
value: 11 V
